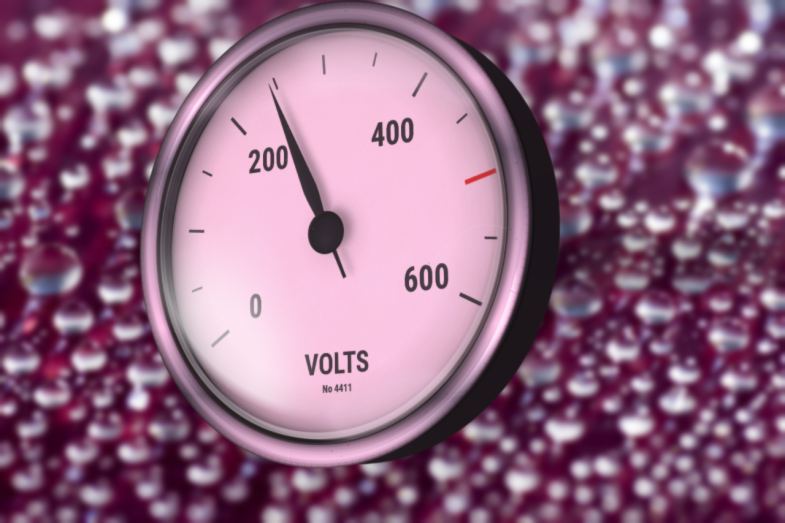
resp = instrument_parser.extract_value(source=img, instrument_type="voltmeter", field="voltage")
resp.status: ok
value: 250 V
